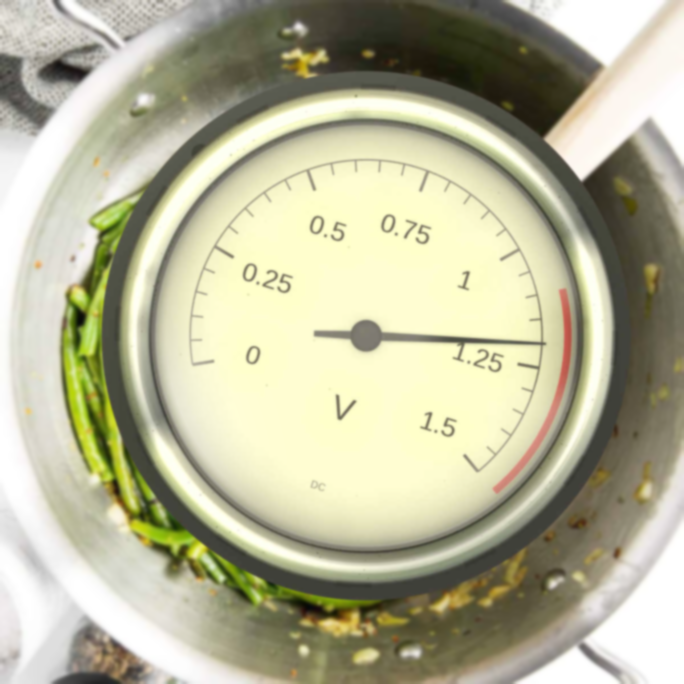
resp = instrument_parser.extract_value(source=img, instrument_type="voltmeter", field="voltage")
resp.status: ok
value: 1.2 V
